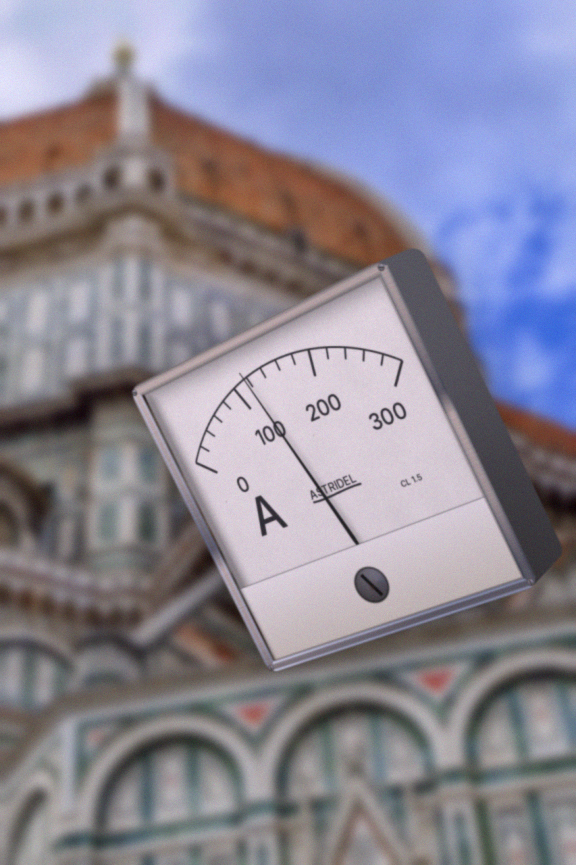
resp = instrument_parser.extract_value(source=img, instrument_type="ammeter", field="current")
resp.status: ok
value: 120 A
